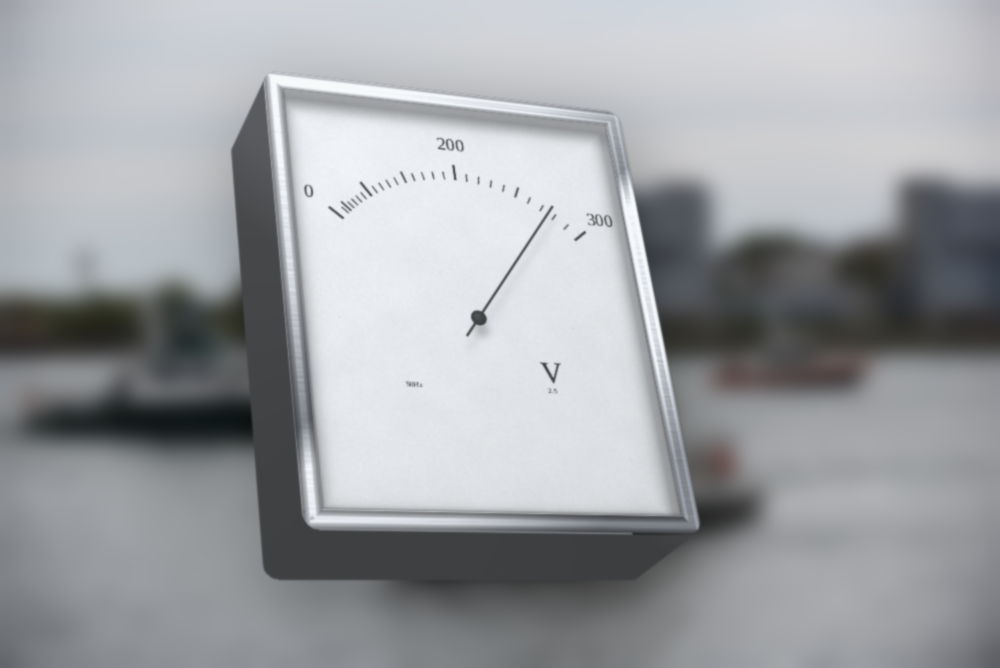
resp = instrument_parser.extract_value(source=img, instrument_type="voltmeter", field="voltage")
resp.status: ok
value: 275 V
